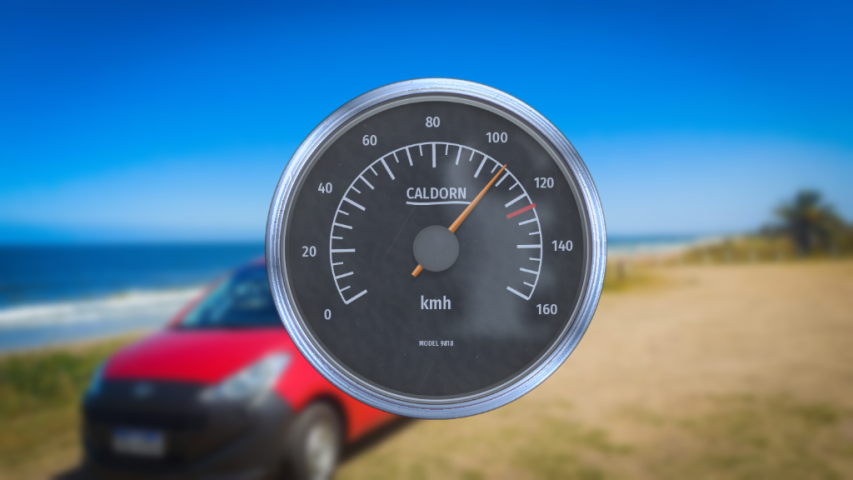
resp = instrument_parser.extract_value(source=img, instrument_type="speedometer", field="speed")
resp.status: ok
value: 107.5 km/h
